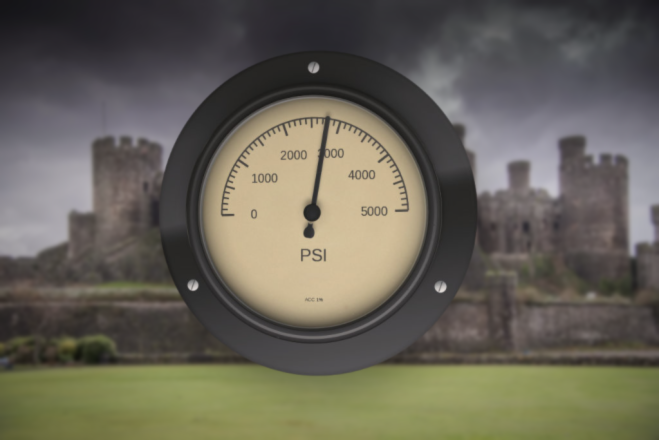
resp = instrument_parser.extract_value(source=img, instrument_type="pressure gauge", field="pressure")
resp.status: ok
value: 2800 psi
